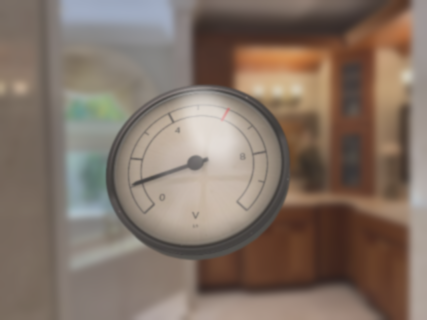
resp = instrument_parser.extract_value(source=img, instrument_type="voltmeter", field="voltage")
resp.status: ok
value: 1 V
